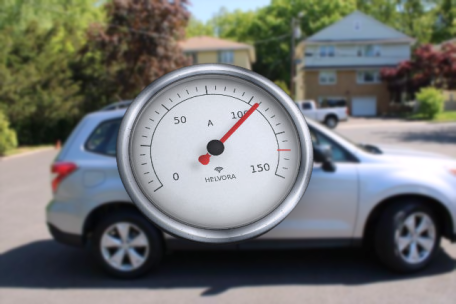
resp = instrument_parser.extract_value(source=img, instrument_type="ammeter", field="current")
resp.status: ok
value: 105 A
